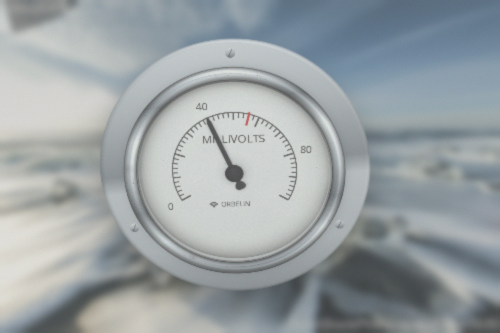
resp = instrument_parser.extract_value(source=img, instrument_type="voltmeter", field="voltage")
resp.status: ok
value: 40 mV
